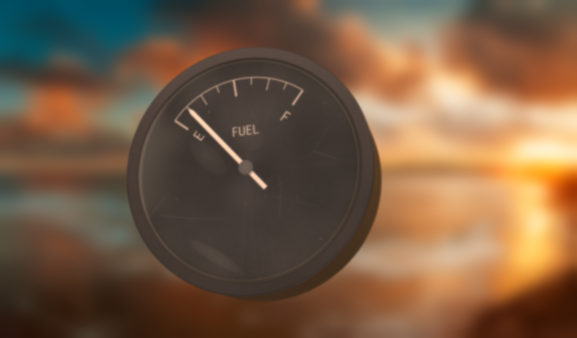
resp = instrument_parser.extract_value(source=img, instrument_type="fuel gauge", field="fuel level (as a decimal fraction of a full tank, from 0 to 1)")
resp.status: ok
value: 0.125
